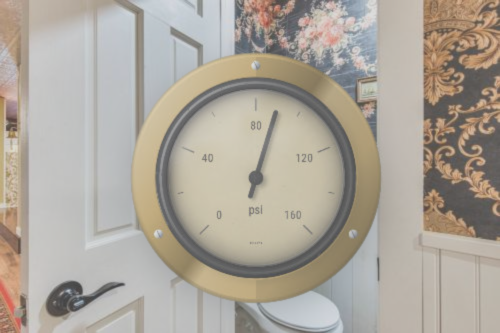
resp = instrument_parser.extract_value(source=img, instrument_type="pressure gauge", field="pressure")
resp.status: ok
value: 90 psi
